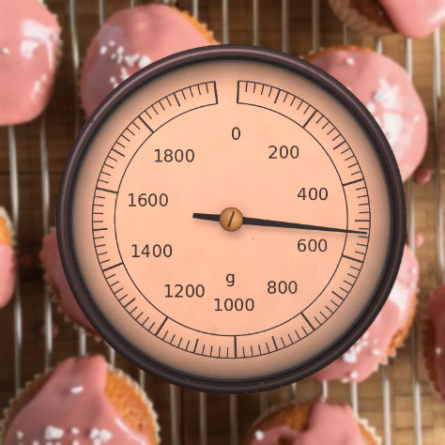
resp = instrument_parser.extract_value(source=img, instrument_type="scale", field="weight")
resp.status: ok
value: 530 g
